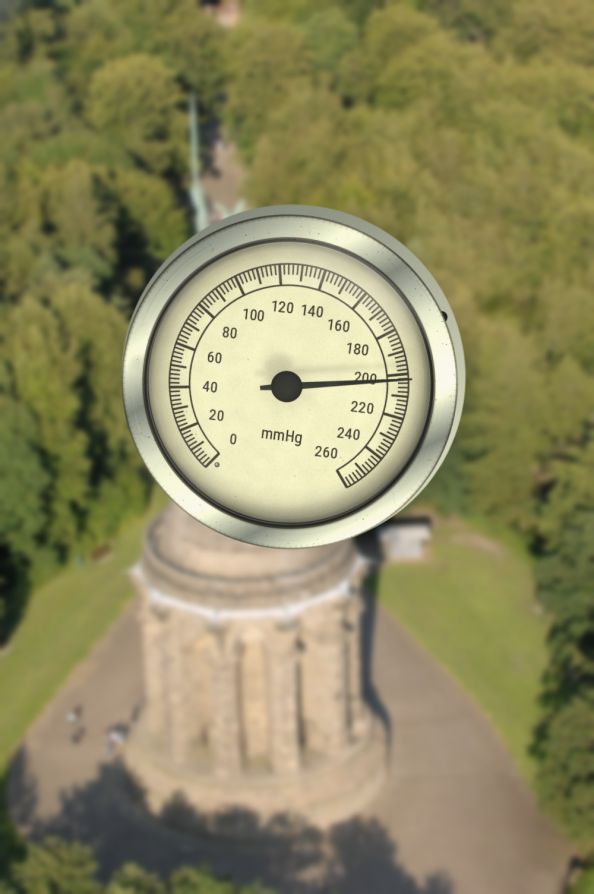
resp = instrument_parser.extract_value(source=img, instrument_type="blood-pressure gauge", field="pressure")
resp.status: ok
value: 202 mmHg
